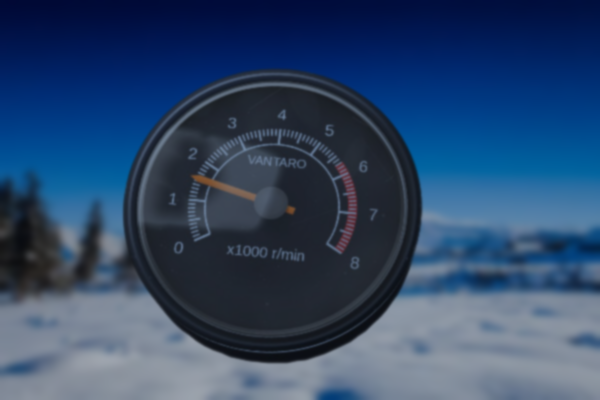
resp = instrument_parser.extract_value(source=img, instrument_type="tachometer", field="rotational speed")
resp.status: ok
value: 1500 rpm
